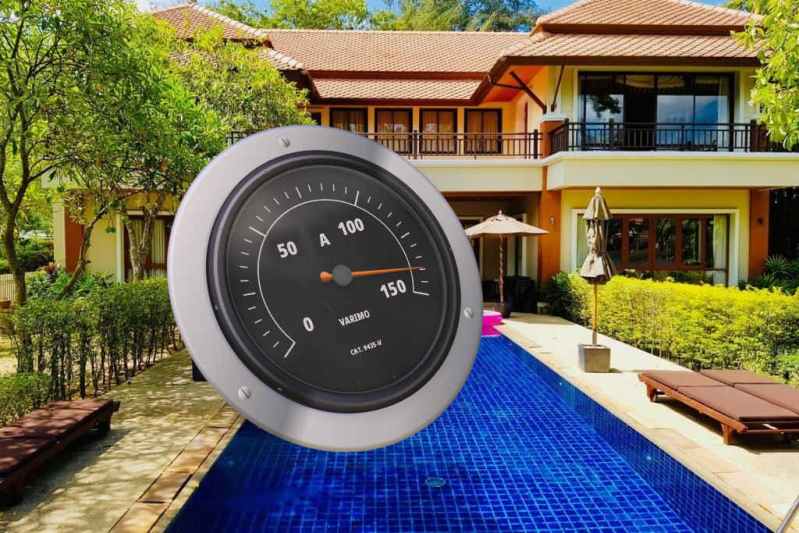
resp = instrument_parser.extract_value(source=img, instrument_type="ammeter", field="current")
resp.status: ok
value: 140 A
